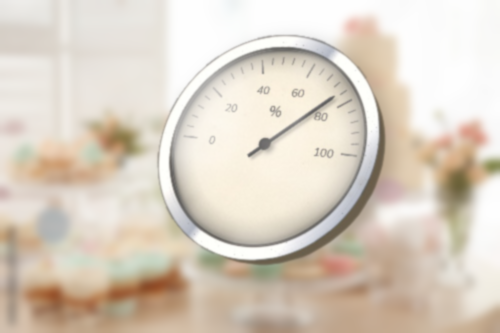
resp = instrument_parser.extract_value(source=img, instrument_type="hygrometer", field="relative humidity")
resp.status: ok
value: 76 %
